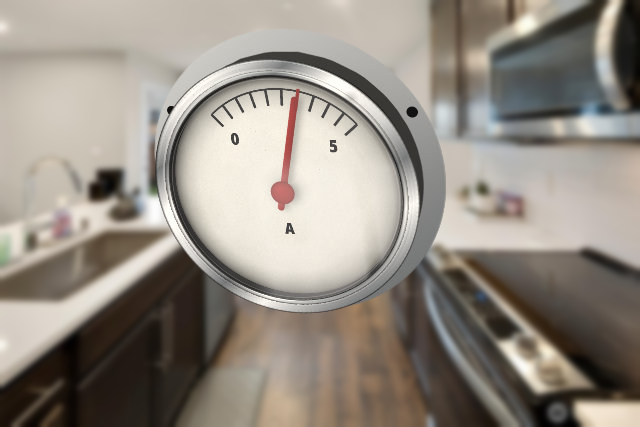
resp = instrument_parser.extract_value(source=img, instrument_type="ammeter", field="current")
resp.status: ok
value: 3 A
